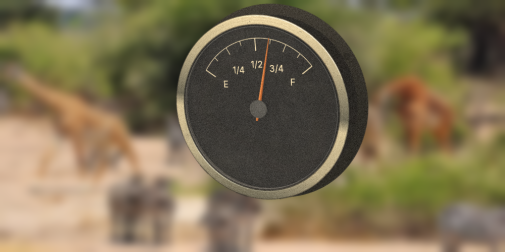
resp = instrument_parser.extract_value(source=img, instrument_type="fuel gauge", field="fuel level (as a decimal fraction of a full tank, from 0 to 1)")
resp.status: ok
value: 0.625
